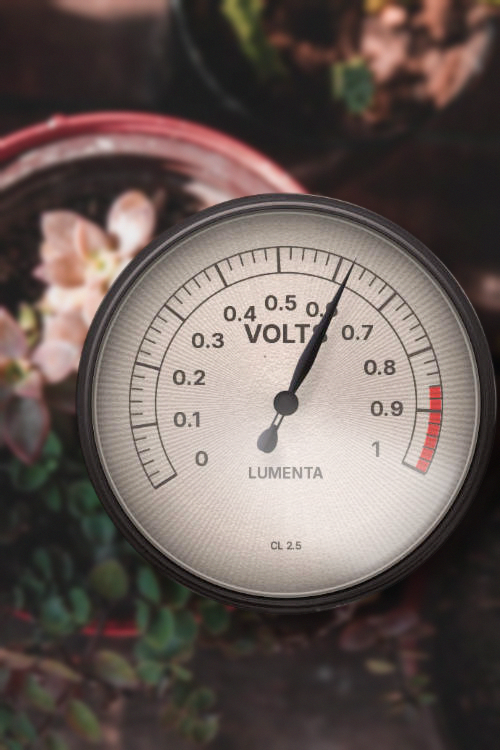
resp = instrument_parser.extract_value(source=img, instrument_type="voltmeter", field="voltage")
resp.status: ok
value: 0.62 V
